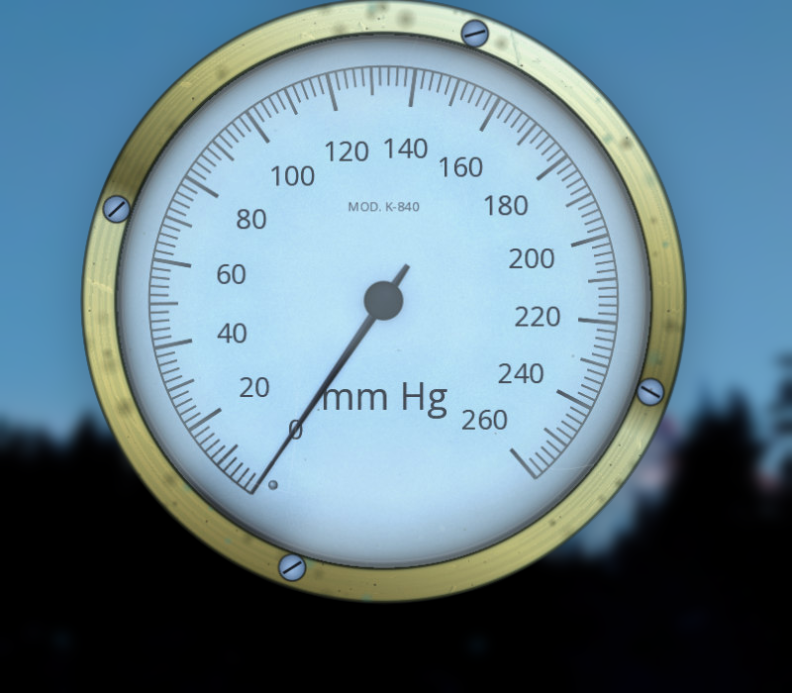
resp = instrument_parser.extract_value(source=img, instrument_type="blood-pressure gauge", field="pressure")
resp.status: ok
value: 0 mmHg
